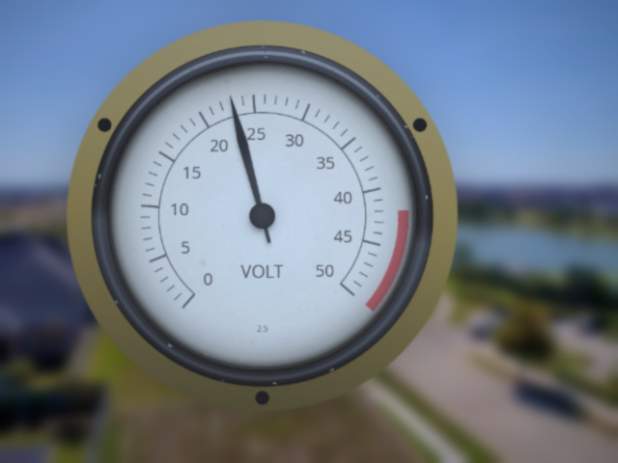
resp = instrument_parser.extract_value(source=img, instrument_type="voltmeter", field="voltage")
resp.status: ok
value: 23 V
